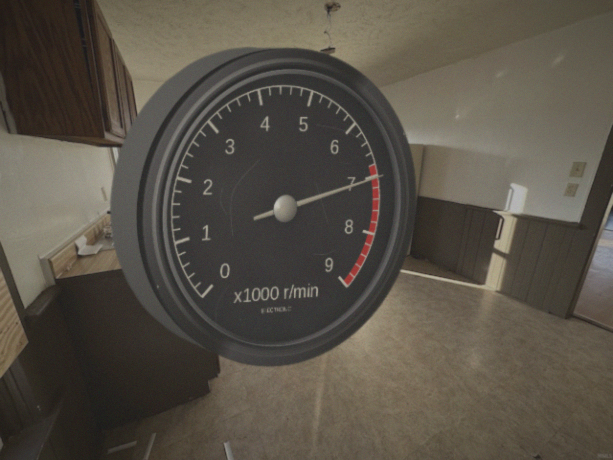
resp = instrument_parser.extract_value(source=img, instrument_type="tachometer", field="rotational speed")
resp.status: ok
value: 7000 rpm
